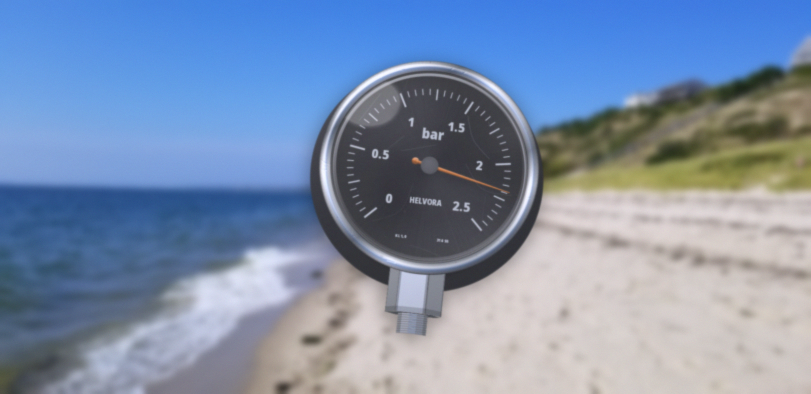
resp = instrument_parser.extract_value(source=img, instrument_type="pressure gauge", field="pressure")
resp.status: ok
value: 2.2 bar
